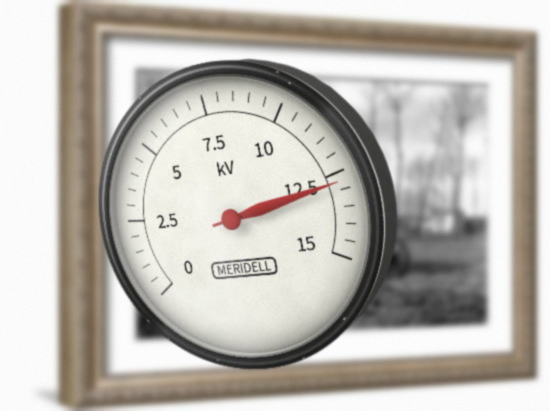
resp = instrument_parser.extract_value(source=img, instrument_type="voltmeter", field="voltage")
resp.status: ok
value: 12.75 kV
